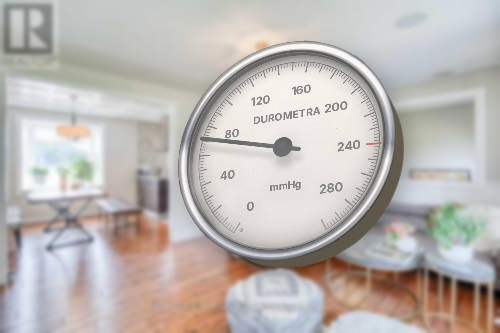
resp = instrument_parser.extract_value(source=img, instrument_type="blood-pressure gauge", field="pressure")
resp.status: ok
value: 70 mmHg
